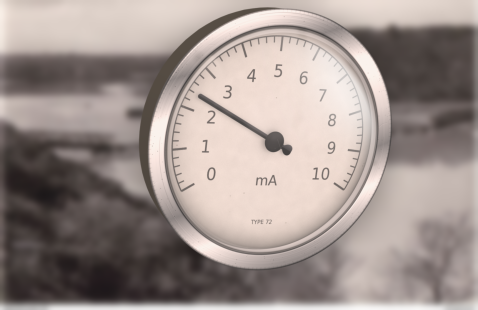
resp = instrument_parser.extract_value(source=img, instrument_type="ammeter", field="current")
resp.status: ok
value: 2.4 mA
